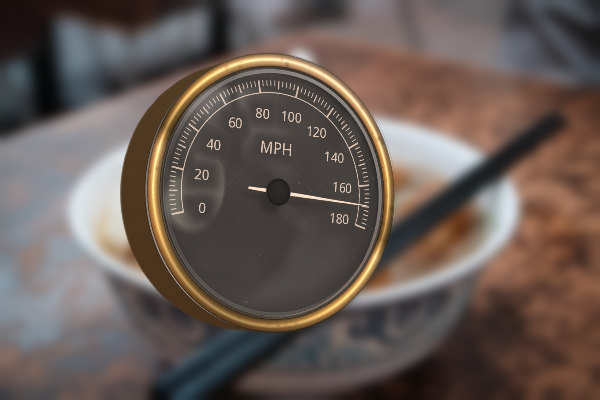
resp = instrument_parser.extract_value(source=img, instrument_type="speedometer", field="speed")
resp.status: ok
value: 170 mph
